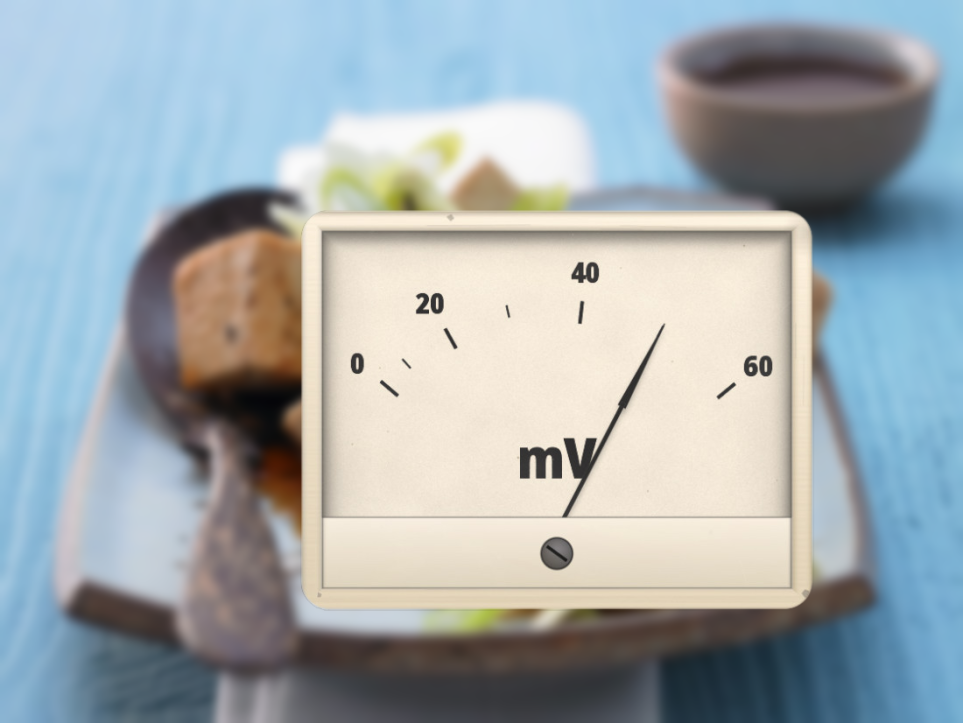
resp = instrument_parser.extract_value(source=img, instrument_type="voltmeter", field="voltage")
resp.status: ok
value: 50 mV
